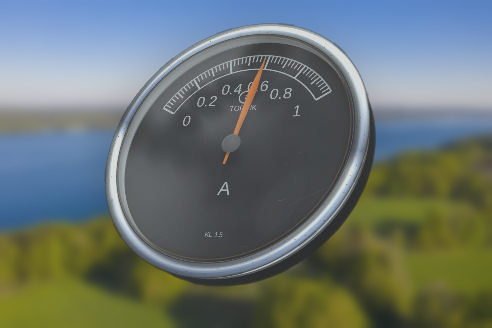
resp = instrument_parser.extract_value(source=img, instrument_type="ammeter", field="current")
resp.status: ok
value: 0.6 A
